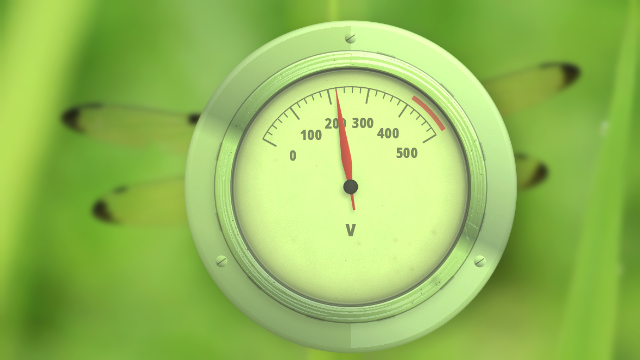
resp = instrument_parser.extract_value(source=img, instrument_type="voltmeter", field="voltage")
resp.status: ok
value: 220 V
